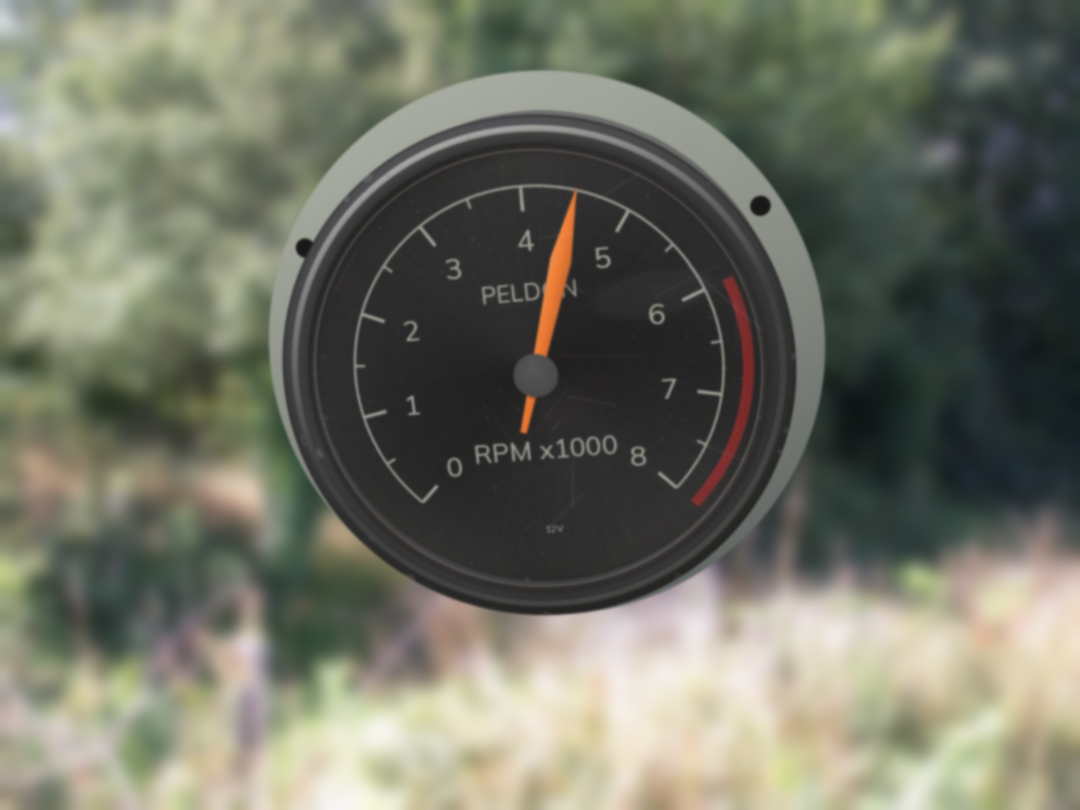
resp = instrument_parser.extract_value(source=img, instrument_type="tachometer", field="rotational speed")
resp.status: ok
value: 4500 rpm
